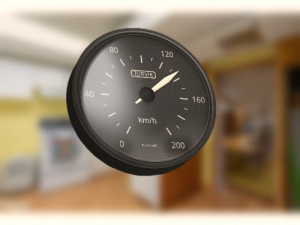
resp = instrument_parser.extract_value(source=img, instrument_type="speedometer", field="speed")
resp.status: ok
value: 135 km/h
